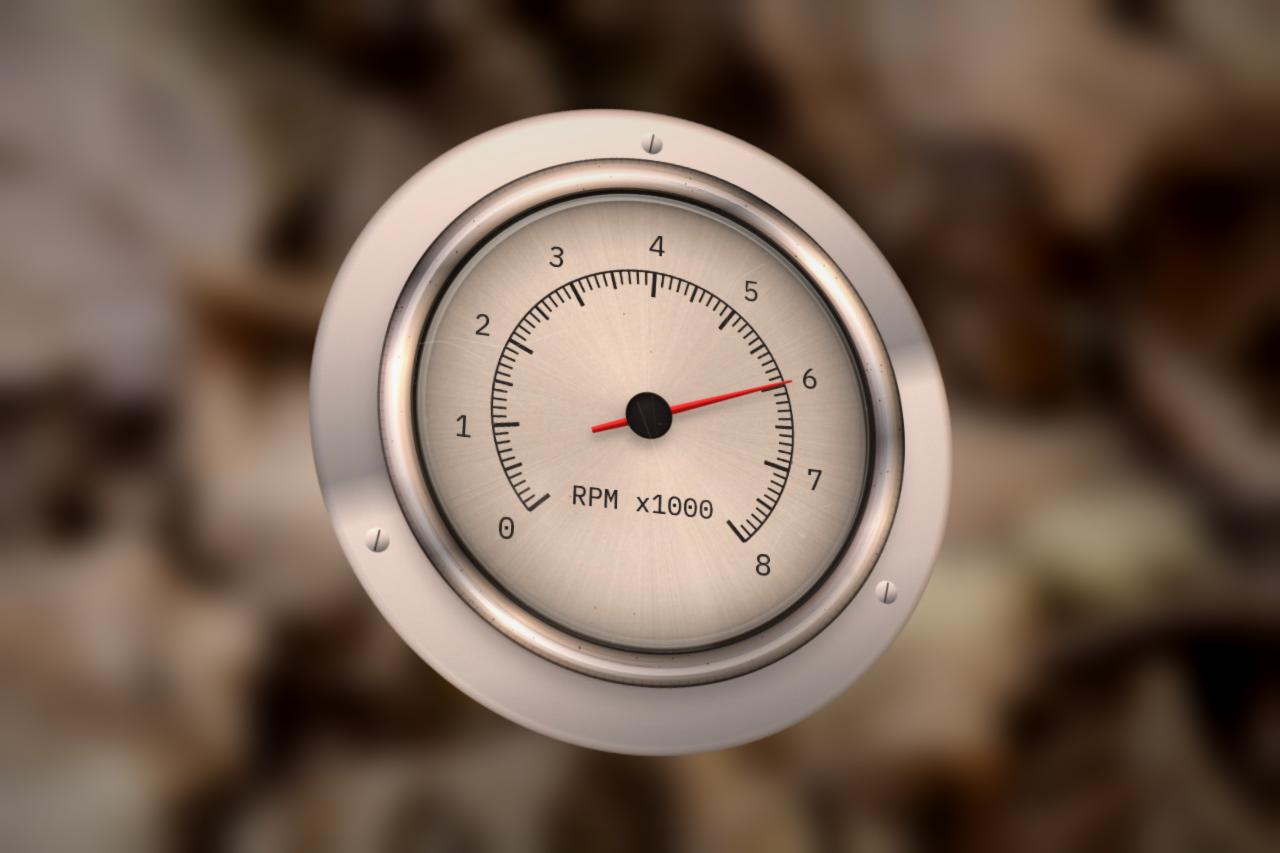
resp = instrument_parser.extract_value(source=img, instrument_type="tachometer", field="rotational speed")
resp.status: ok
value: 6000 rpm
